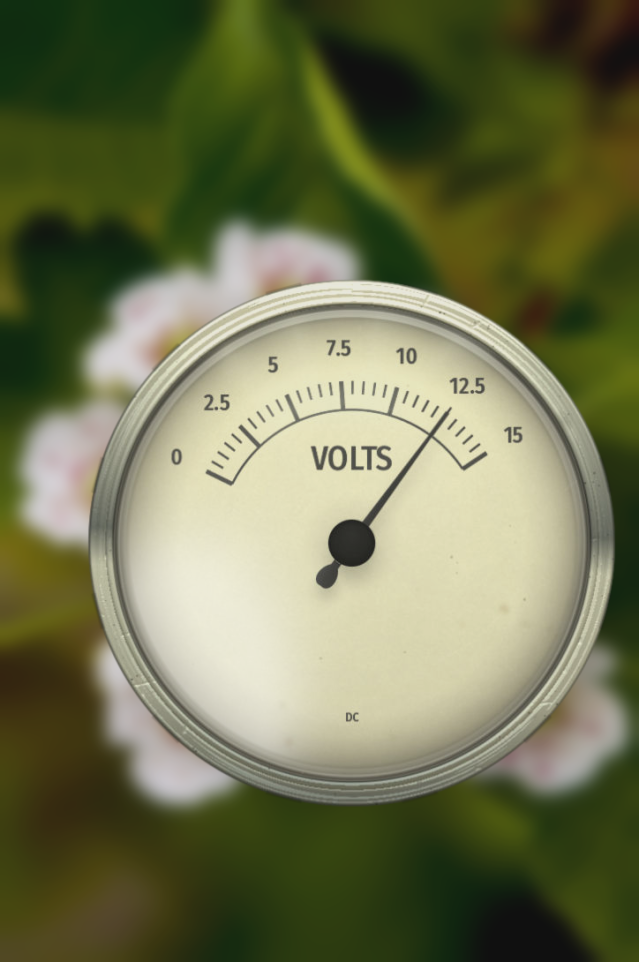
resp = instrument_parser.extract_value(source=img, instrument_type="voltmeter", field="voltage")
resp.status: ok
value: 12.5 V
